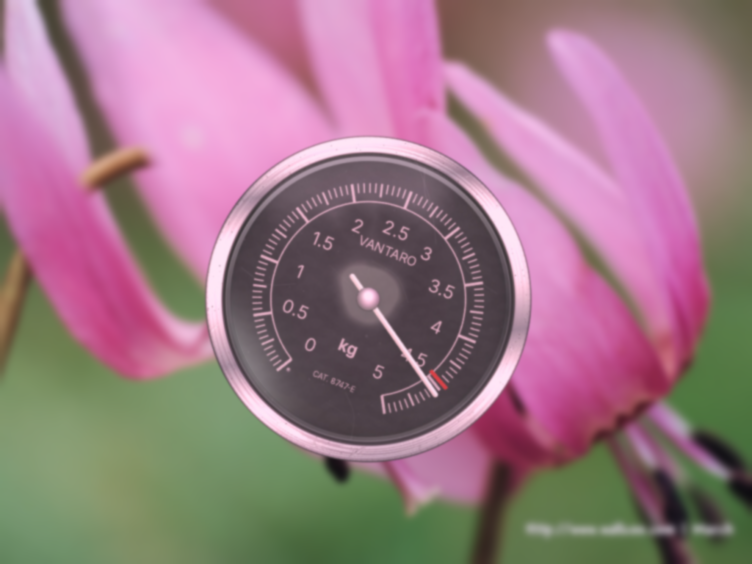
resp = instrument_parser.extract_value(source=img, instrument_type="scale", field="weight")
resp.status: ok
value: 4.55 kg
